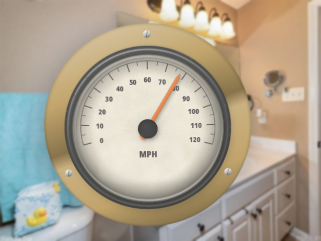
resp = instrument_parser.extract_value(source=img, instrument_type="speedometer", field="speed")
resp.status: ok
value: 77.5 mph
